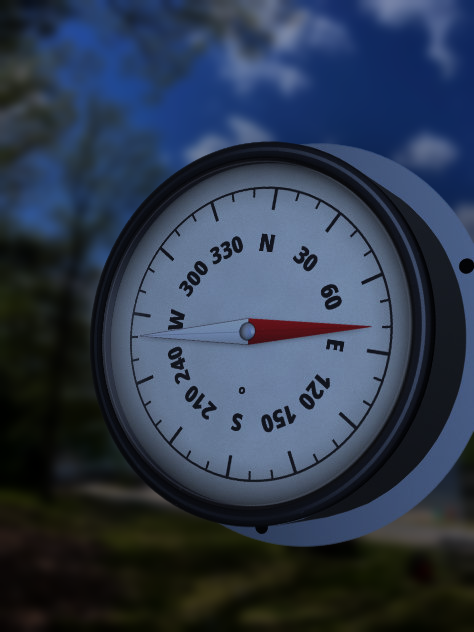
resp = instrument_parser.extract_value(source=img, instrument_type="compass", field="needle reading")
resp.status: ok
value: 80 °
